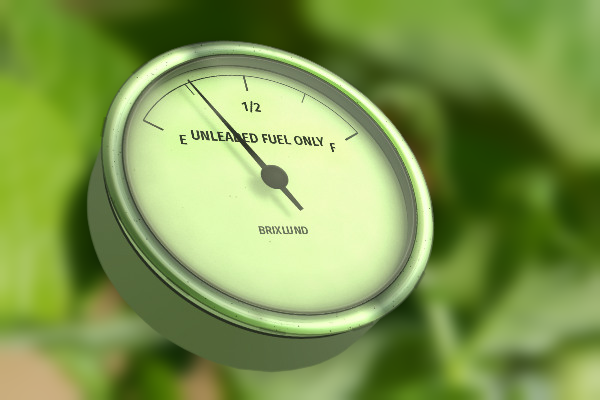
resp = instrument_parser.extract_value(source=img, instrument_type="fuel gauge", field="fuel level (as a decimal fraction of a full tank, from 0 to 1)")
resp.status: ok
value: 0.25
